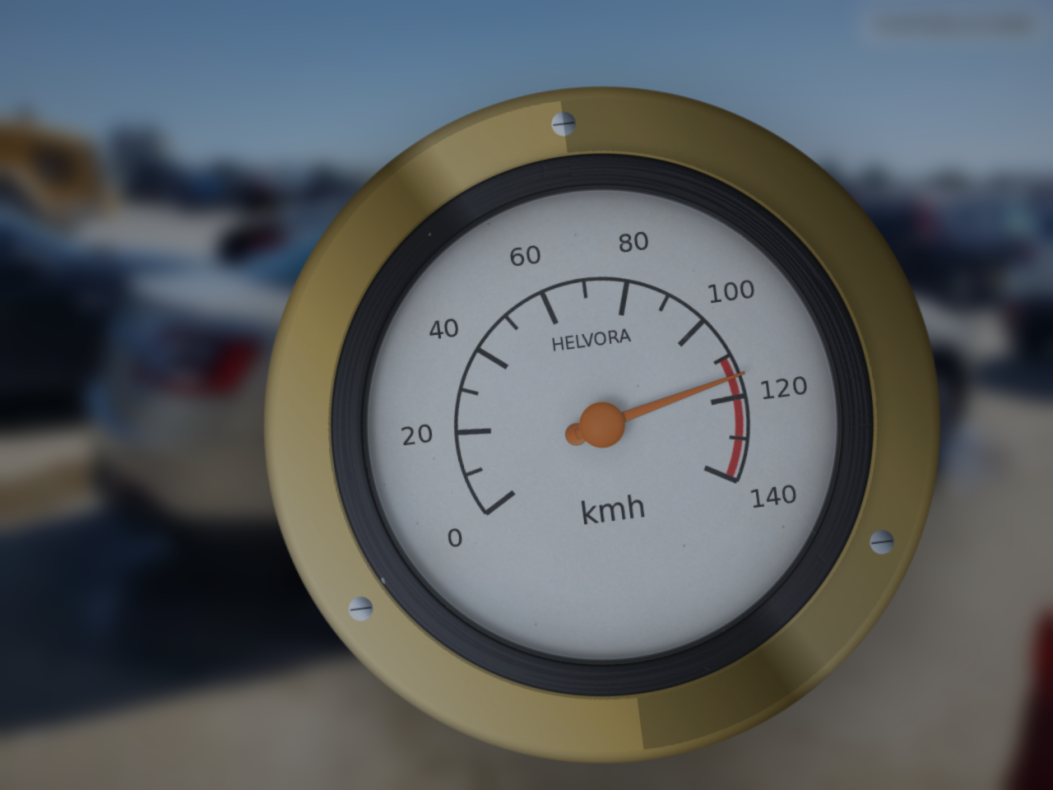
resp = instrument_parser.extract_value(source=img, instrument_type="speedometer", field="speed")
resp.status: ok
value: 115 km/h
